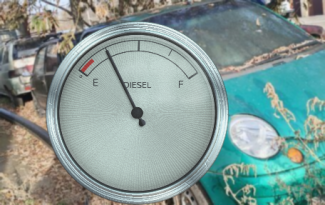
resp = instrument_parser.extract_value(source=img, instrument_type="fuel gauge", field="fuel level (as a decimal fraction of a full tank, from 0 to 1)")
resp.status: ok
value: 0.25
